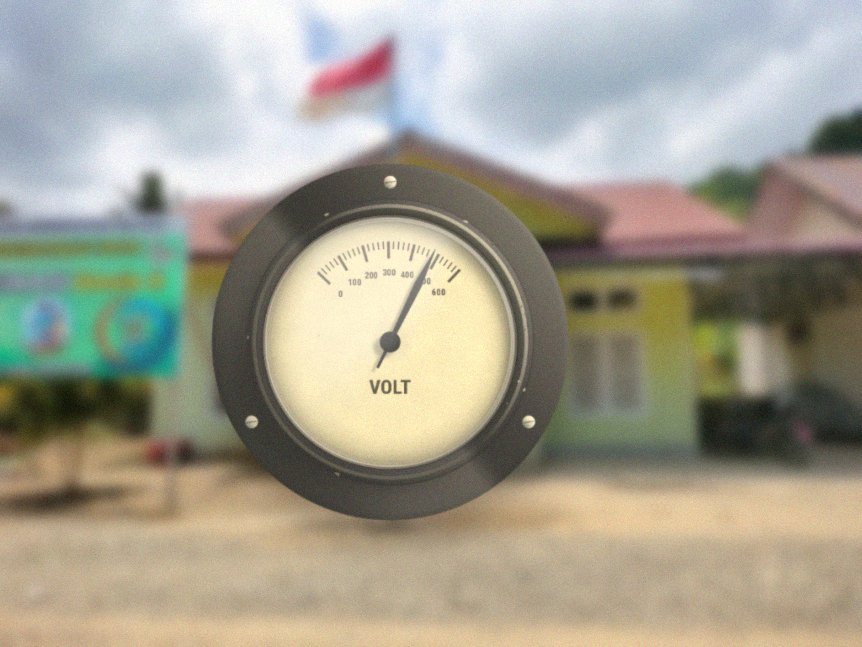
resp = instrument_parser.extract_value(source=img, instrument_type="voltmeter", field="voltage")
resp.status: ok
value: 480 V
